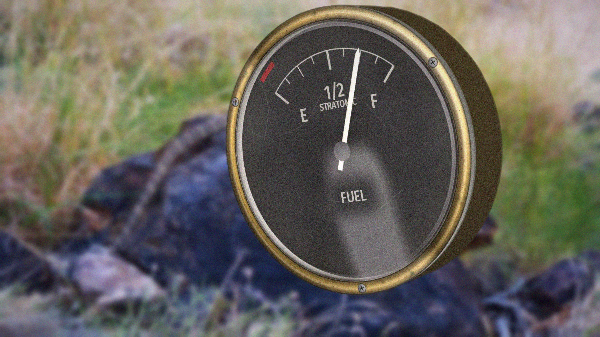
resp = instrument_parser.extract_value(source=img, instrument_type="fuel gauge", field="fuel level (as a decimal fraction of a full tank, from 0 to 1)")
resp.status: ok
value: 0.75
